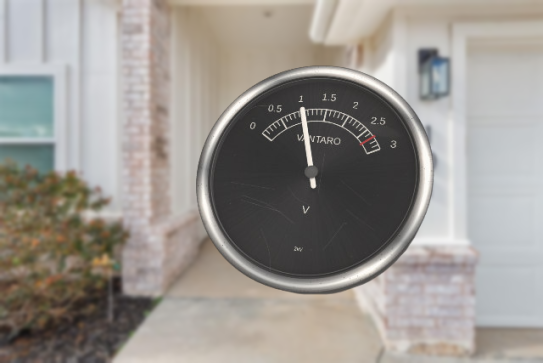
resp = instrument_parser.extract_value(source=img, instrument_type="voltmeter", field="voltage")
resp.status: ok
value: 1 V
